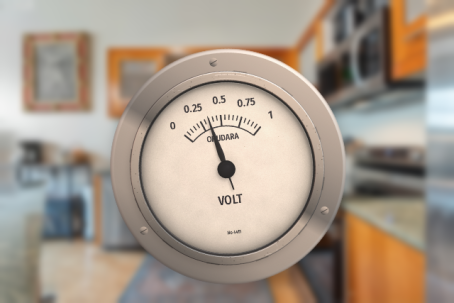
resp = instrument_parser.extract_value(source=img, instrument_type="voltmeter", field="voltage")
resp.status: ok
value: 0.35 V
